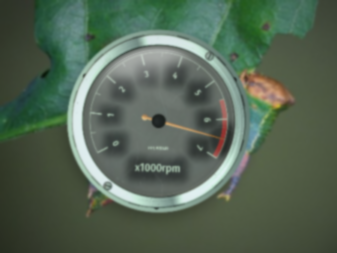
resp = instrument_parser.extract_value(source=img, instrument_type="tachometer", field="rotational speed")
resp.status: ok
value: 6500 rpm
